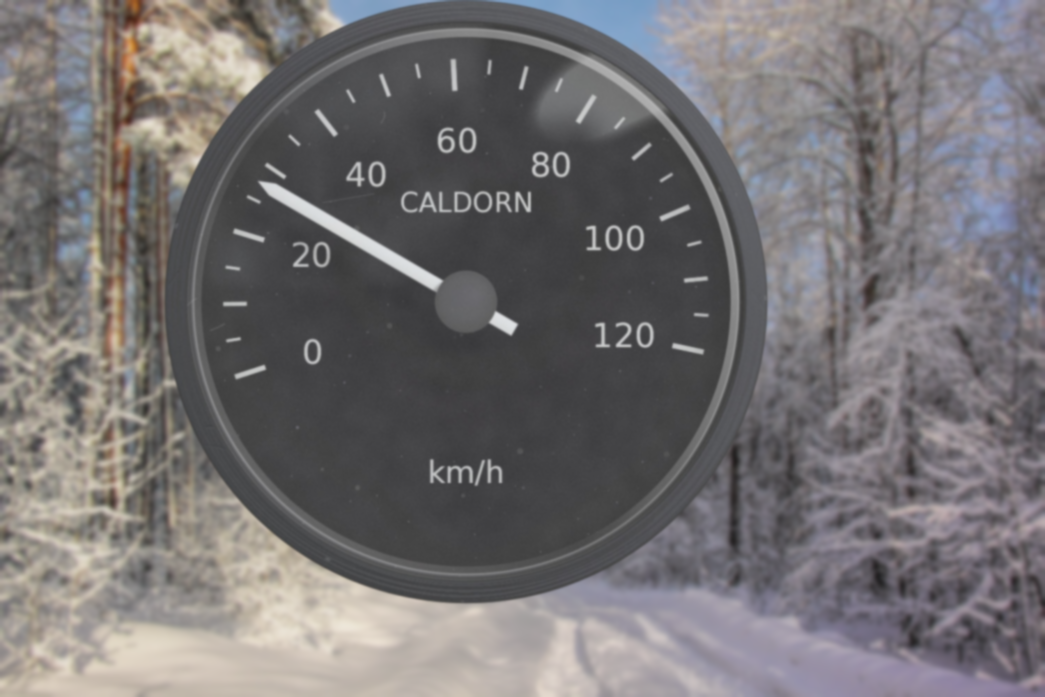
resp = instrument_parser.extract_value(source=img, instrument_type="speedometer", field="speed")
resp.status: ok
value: 27.5 km/h
